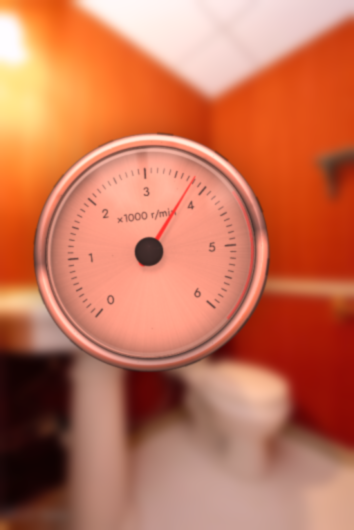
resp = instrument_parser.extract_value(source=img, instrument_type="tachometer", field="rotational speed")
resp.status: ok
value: 3800 rpm
